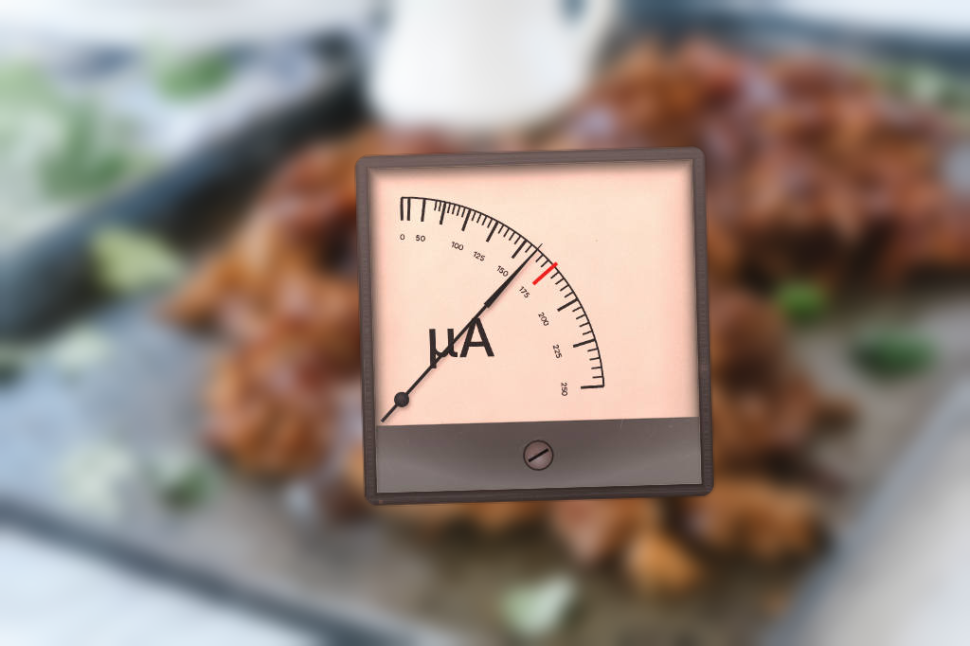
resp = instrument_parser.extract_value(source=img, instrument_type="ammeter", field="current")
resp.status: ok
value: 160 µA
